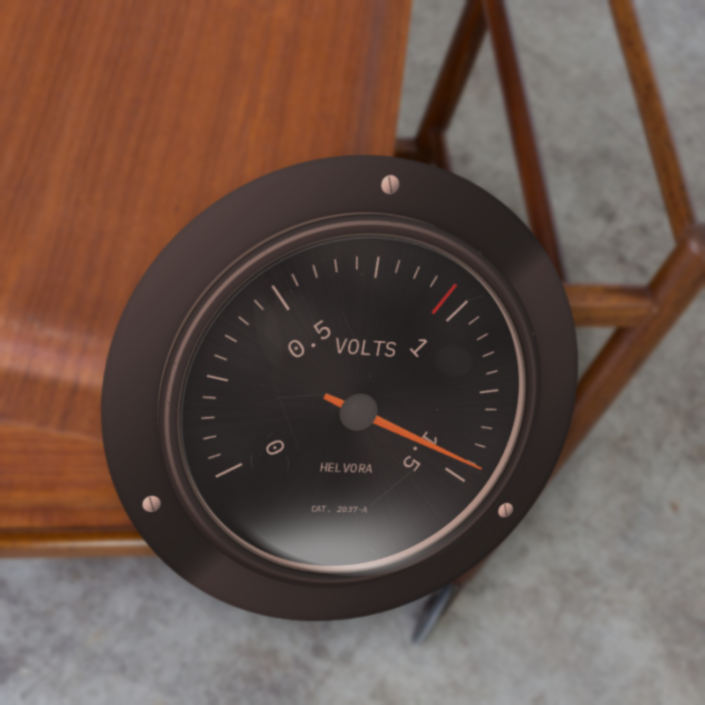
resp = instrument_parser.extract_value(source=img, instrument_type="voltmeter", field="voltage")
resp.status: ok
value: 1.45 V
